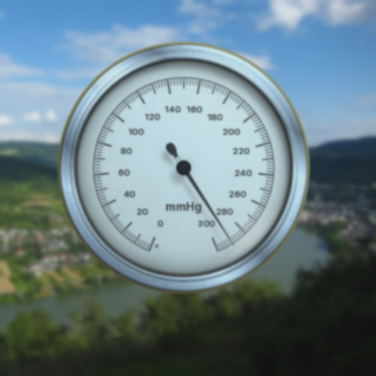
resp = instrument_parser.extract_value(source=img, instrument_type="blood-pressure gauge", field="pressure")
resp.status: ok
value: 290 mmHg
